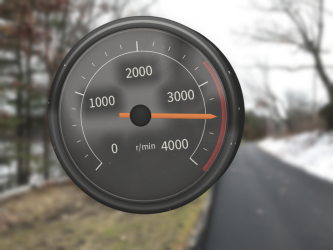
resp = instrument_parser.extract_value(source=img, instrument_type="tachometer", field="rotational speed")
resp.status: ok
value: 3400 rpm
